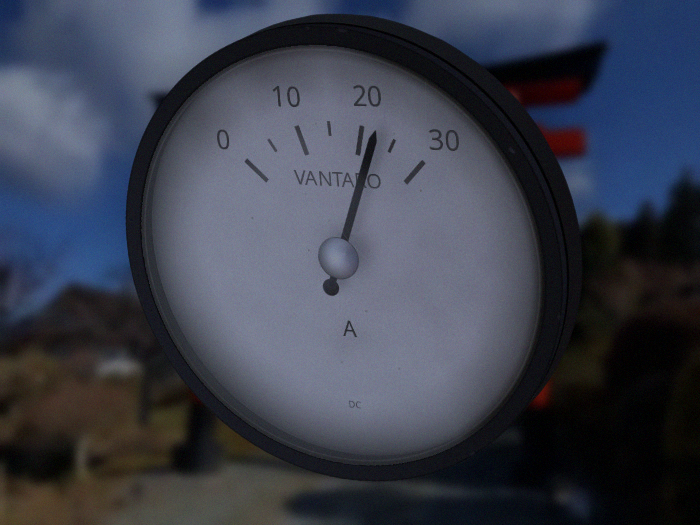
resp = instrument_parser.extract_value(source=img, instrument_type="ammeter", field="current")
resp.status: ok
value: 22.5 A
